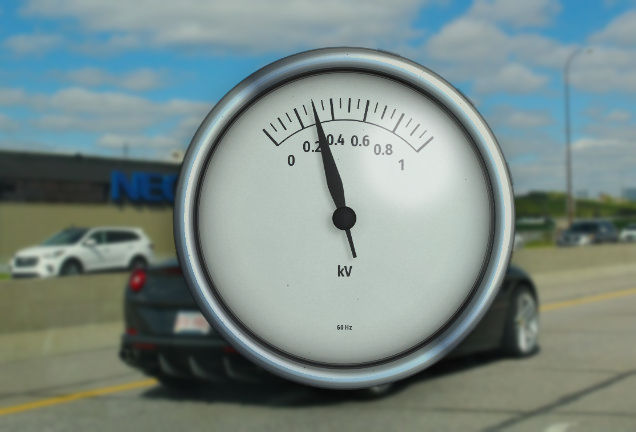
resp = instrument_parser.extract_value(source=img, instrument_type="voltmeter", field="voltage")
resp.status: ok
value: 0.3 kV
